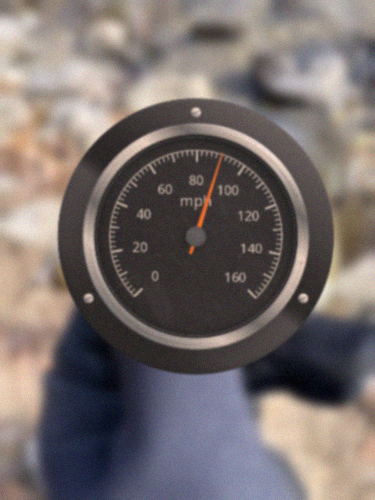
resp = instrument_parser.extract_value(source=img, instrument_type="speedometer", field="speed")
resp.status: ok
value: 90 mph
